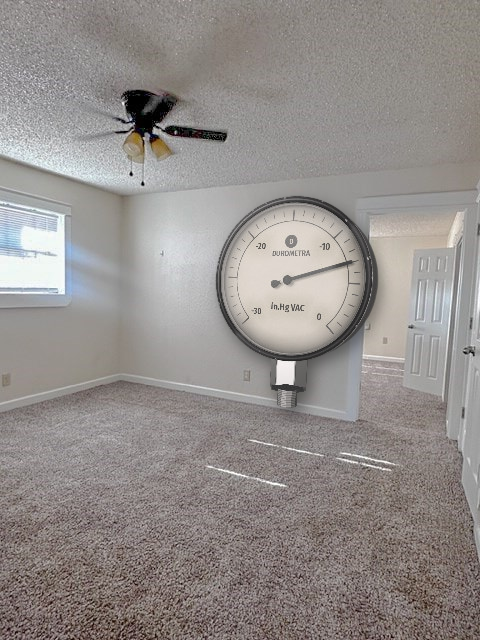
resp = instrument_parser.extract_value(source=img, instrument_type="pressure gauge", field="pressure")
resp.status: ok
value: -7 inHg
